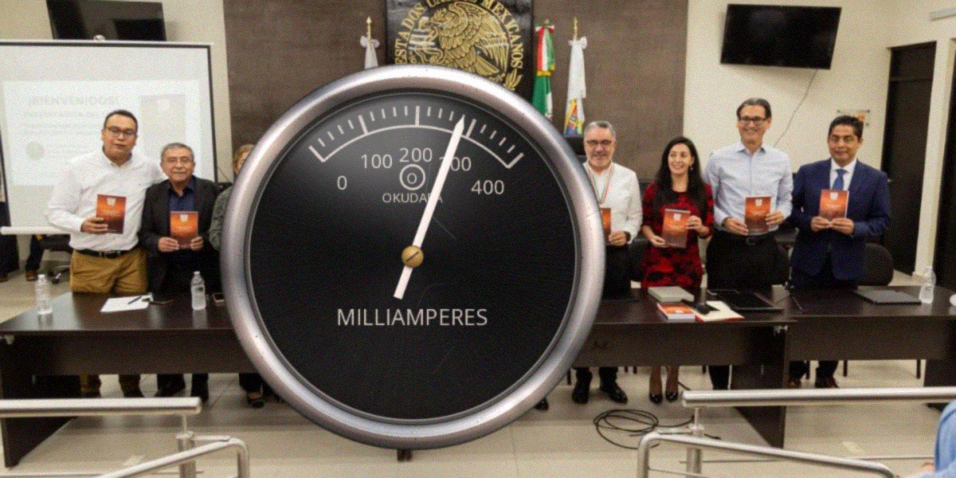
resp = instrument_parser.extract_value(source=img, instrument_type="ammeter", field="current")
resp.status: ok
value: 280 mA
